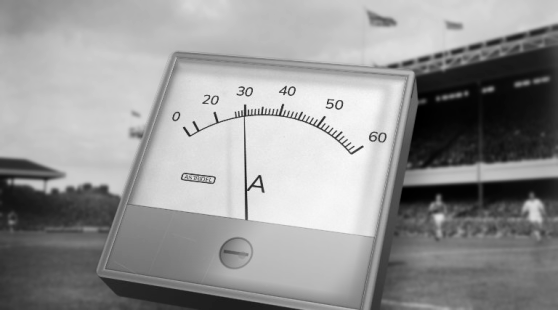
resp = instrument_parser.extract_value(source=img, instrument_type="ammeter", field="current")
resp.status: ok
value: 30 A
